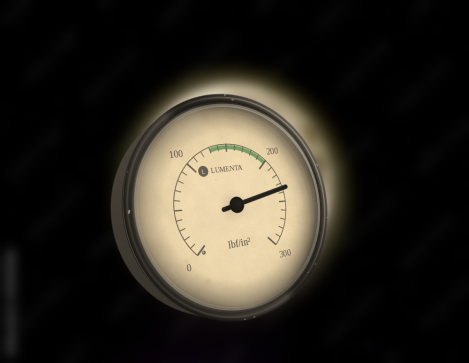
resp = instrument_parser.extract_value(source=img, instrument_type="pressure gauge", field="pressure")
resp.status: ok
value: 235 psi
